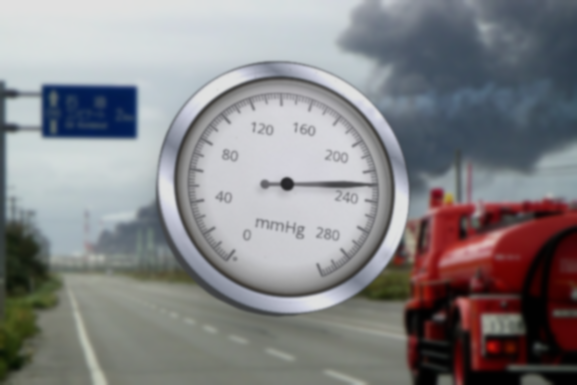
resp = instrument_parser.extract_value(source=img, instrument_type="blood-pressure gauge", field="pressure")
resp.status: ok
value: 230 mmHg
